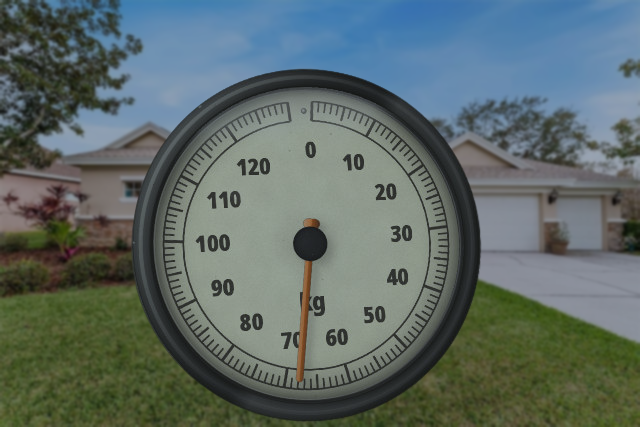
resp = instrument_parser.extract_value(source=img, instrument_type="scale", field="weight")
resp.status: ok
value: 68 kg
